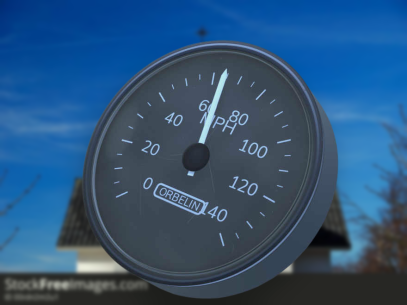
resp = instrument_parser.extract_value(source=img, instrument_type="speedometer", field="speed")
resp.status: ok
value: 65 mph
